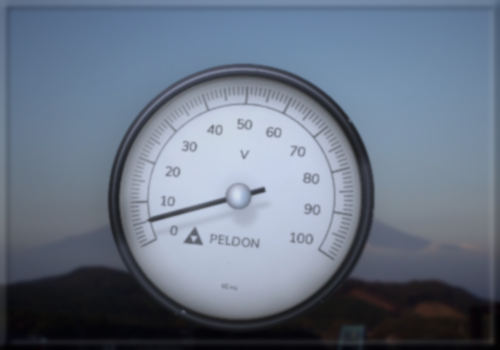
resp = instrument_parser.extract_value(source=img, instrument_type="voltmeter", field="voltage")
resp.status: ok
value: 5 V
